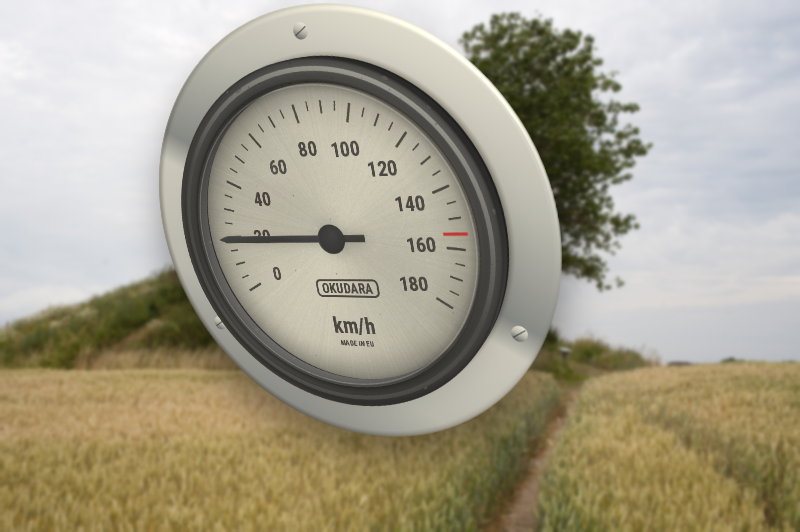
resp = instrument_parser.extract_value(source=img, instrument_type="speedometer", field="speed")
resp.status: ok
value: 20 km/h
